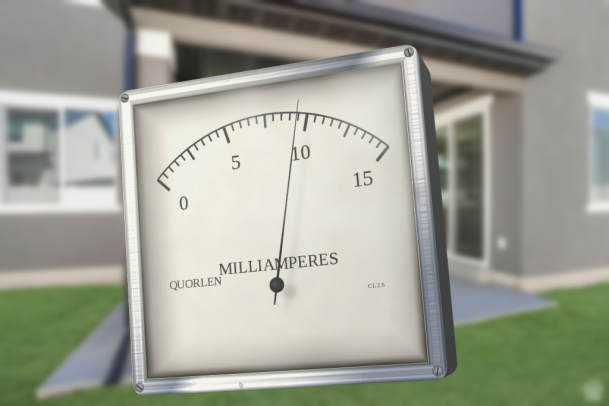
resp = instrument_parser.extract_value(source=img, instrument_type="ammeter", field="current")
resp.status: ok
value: 9.5 mA
